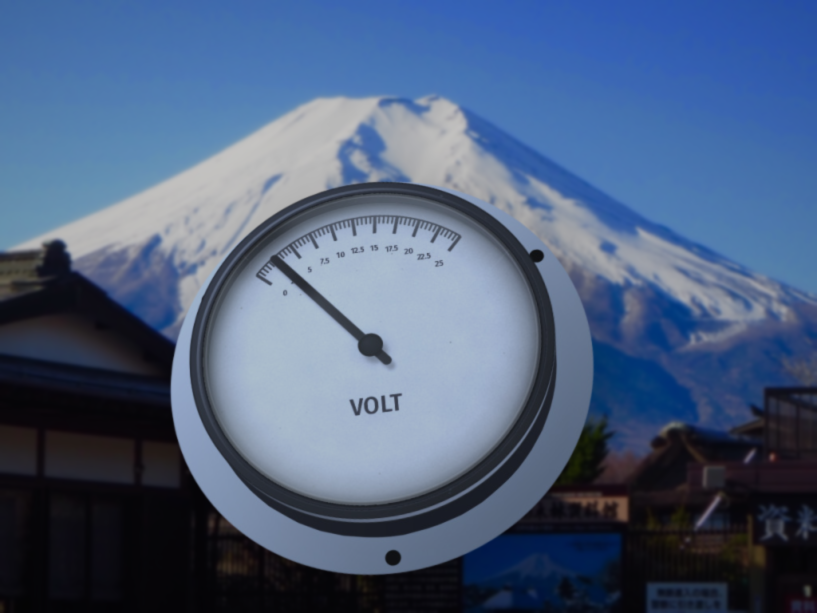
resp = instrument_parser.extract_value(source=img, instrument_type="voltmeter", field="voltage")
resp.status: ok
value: 2.5 V
